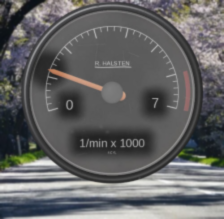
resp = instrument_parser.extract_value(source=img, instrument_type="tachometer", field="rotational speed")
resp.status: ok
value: 1200 rpm
